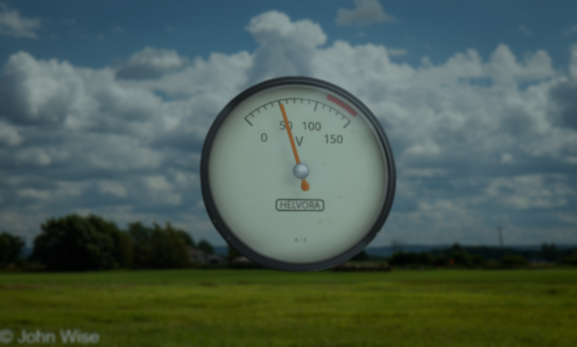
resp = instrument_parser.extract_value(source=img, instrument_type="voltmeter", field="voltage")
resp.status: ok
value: 50 V
